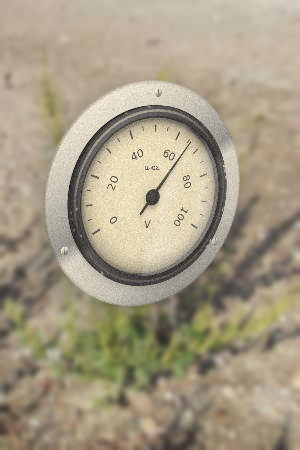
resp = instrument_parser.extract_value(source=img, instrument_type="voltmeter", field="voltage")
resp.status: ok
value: 65 V
